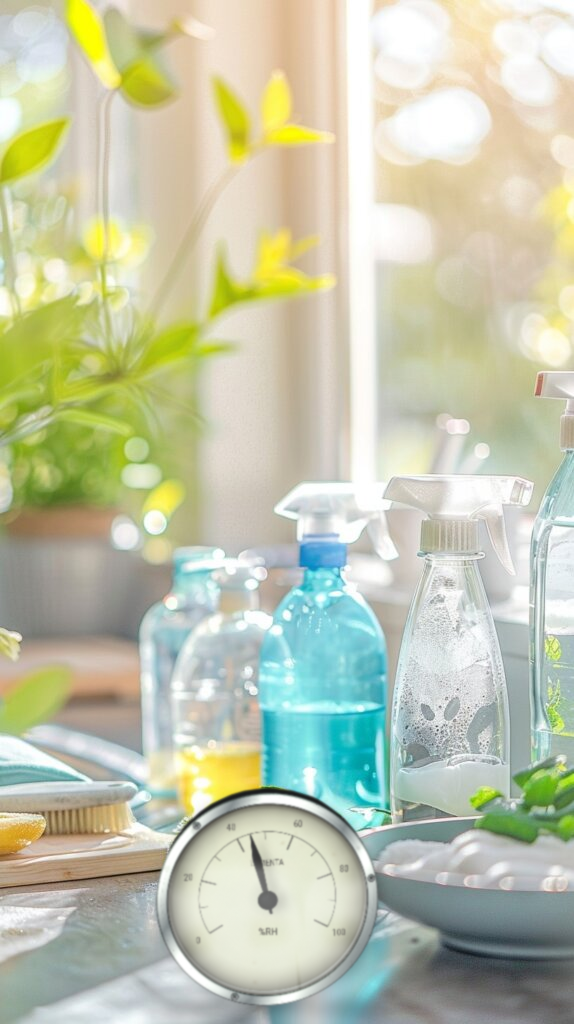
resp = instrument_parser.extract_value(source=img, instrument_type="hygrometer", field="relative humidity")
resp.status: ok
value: 45 %
